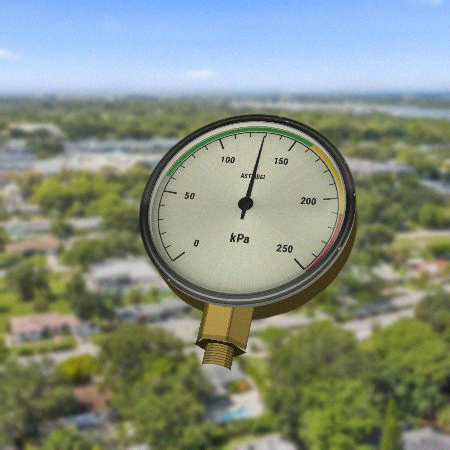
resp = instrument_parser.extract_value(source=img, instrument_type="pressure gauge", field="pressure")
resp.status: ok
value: 130 kPa
